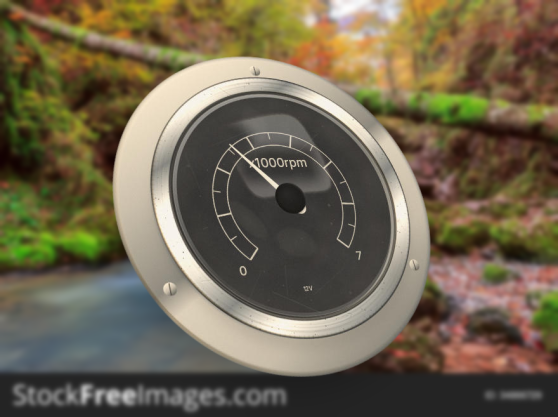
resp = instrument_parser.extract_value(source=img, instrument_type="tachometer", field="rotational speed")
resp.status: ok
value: 2500 rpm
